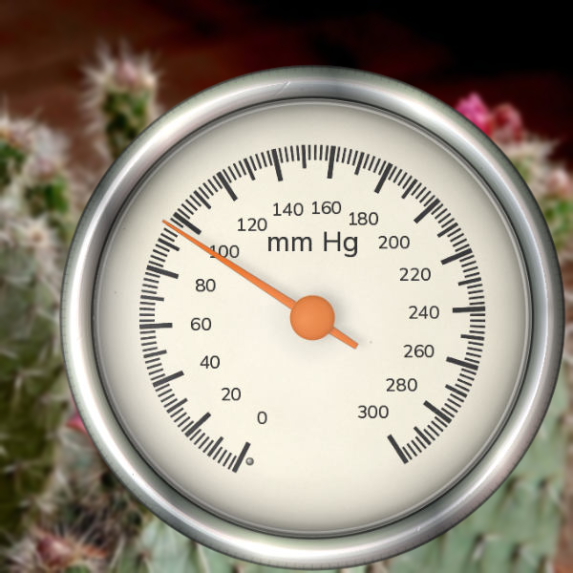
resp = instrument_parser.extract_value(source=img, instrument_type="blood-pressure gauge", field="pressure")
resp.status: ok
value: 96 mmHg
